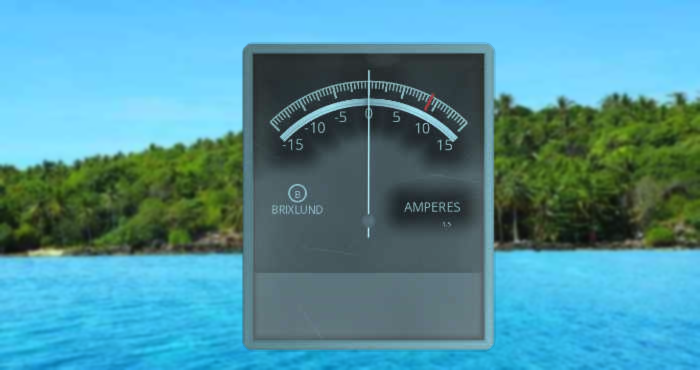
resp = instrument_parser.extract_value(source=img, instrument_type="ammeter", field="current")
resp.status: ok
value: 0 A
